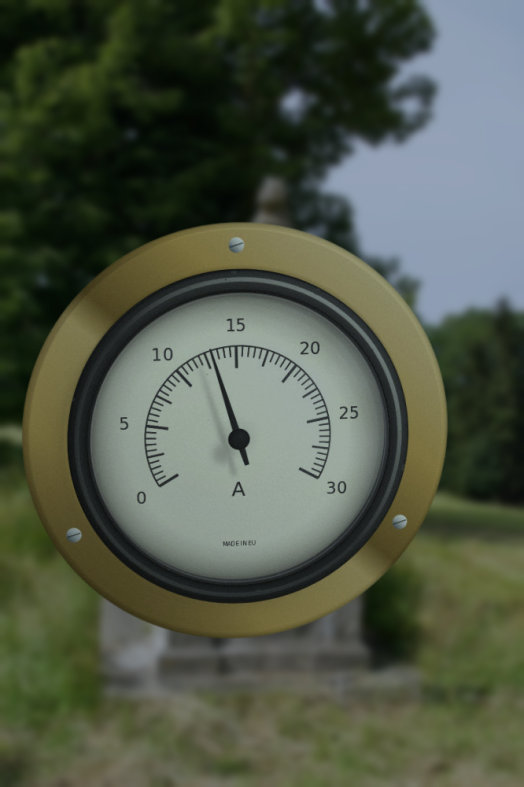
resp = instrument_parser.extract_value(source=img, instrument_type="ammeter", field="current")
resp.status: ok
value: 13 A
